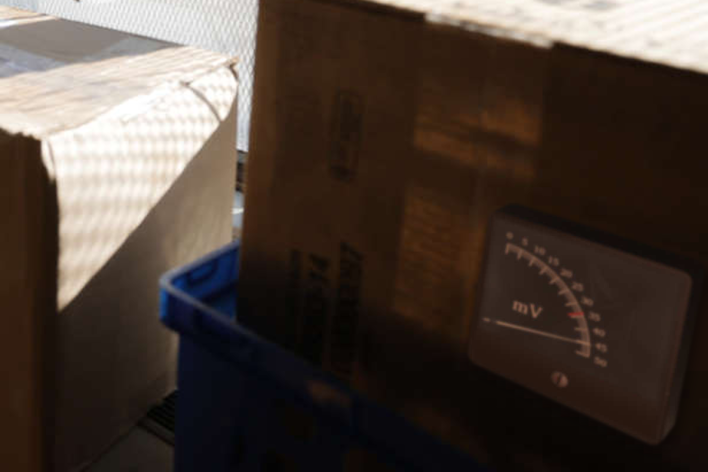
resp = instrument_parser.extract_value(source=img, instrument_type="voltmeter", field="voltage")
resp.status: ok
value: 45 mV
